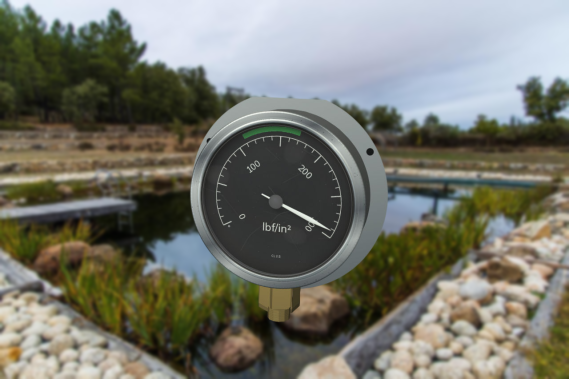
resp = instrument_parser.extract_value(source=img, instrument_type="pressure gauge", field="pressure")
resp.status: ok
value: 290 psi
